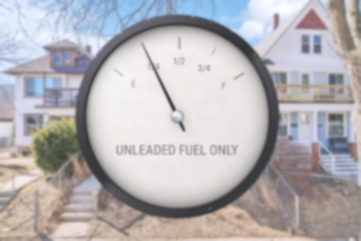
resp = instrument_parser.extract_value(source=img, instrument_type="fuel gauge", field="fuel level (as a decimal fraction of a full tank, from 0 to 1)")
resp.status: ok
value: 0.25
